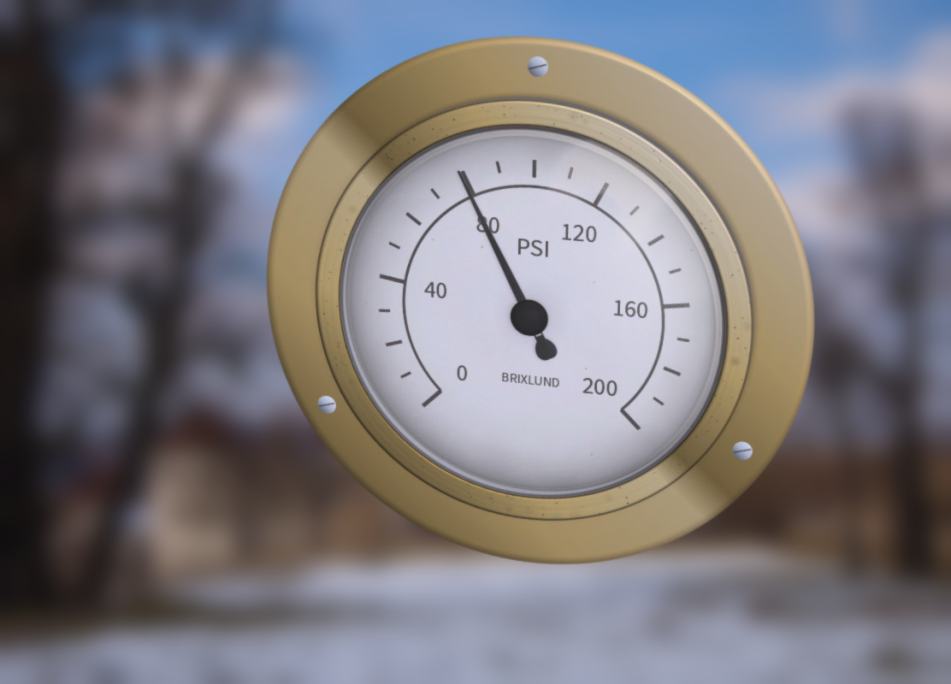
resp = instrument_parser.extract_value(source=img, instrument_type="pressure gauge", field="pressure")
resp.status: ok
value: 80 psi
